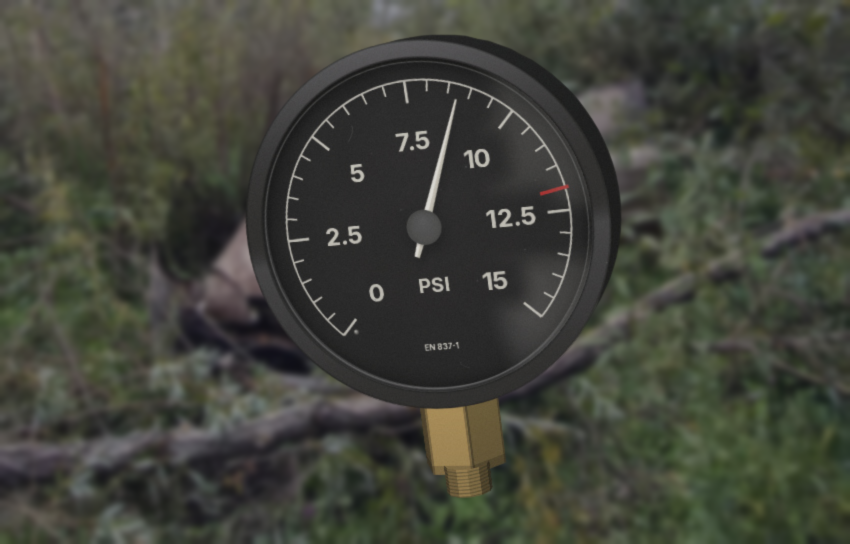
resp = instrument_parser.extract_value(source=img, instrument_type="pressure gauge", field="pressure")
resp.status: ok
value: 8.75 psi
